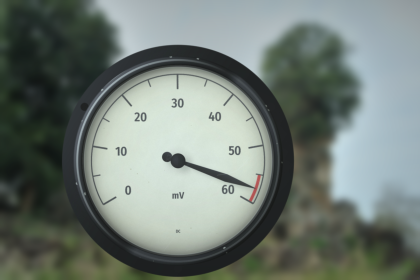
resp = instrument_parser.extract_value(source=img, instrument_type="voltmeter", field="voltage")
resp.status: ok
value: 57.5 mV
